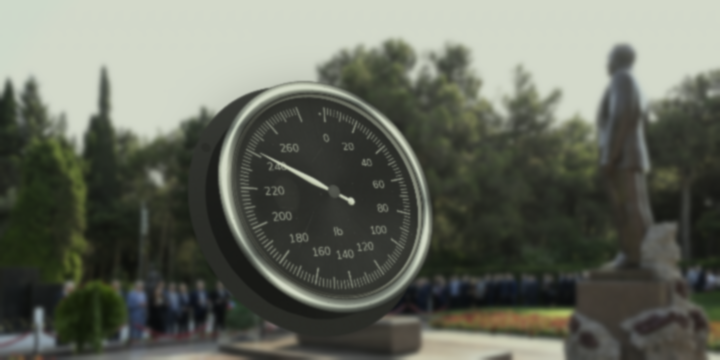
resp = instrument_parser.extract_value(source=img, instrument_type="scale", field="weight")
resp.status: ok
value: 240 lb
